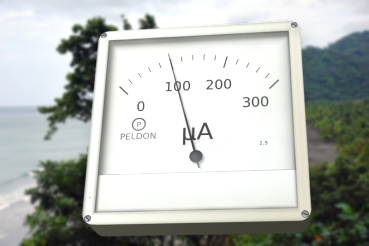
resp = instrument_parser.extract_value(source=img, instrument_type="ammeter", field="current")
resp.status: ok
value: 100 µA
